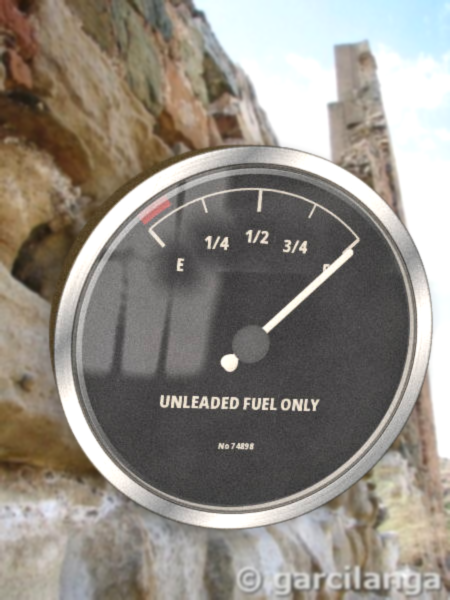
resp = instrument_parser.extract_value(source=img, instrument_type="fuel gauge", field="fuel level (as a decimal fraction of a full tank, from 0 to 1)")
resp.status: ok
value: 1
